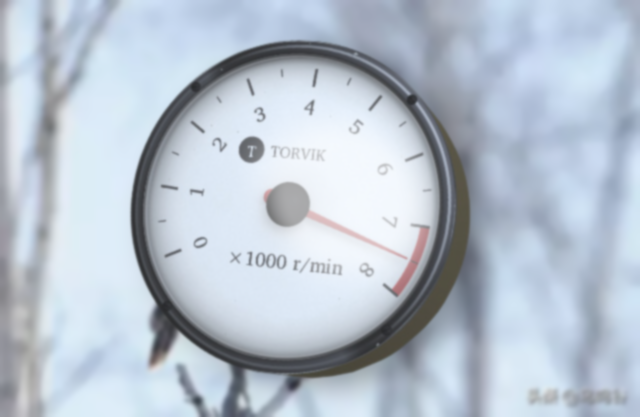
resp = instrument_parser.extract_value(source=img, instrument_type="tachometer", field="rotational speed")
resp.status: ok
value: 7500 rpm
